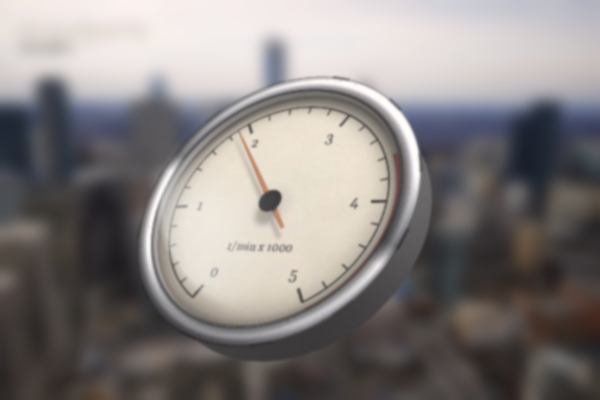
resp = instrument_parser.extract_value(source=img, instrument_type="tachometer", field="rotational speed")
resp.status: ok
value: 1900 rpm
